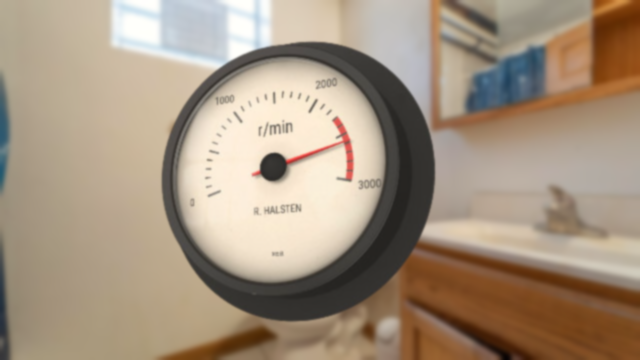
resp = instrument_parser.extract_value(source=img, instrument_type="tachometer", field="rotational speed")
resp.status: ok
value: 2600 rpm
